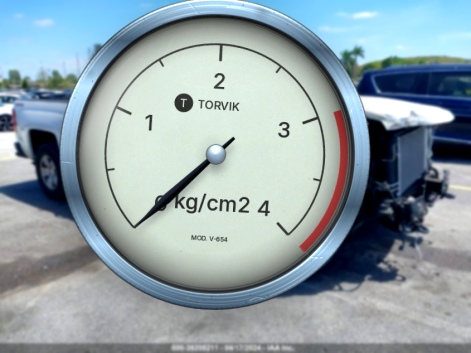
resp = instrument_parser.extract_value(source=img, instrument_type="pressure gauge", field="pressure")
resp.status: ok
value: 0 kg/cm²
